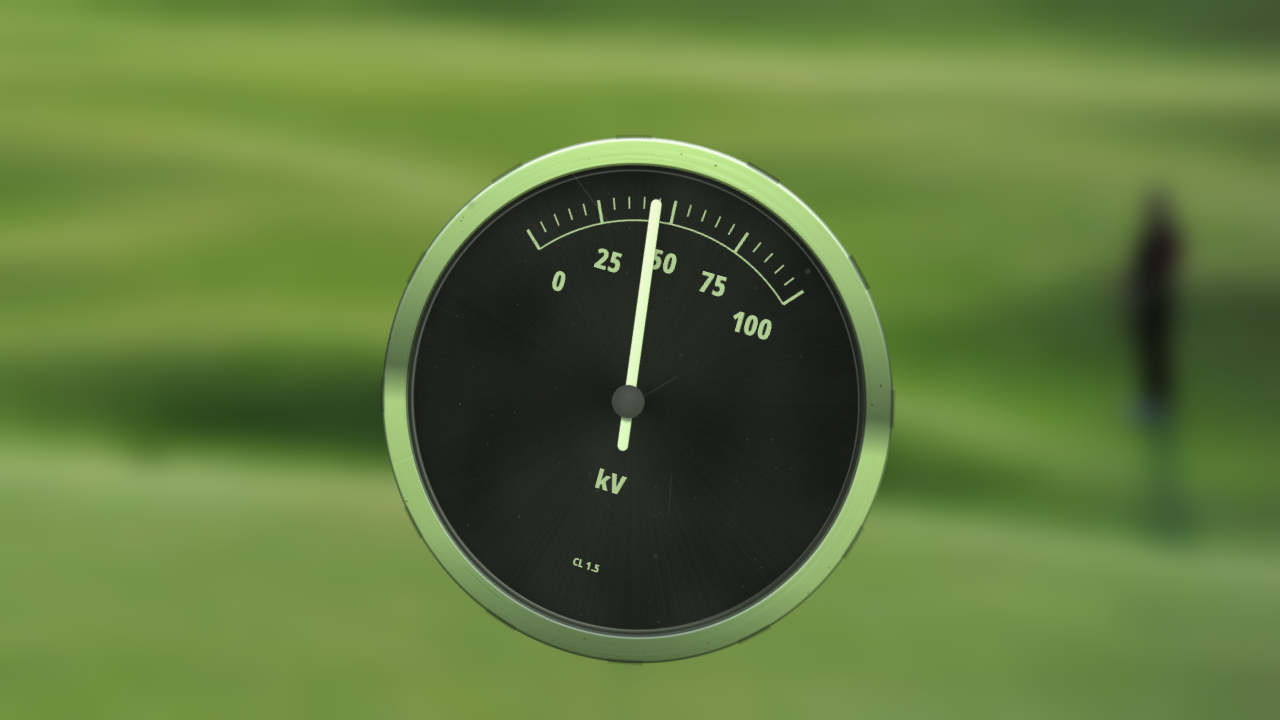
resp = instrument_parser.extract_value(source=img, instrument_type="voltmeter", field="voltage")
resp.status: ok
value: 45 kV
